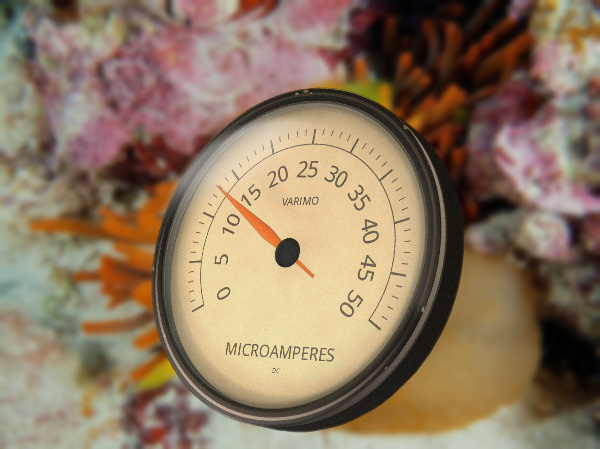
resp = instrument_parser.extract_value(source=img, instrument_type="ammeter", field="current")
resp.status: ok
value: 13 µA
